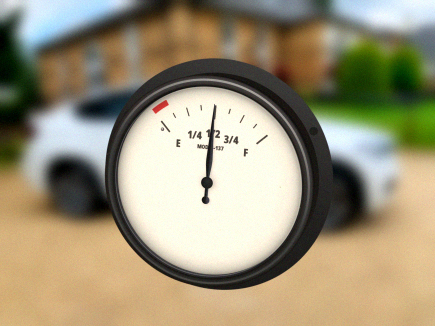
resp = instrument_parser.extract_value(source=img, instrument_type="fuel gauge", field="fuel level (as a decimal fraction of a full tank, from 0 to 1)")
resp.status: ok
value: 0.5
